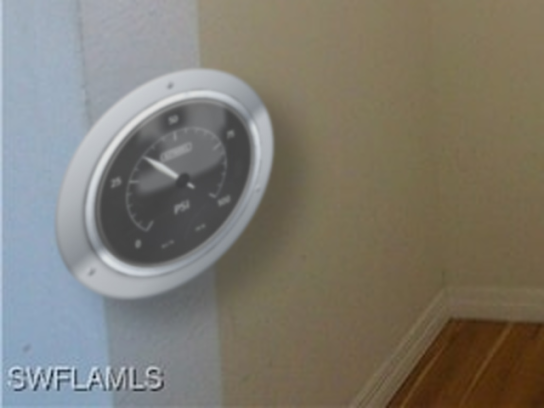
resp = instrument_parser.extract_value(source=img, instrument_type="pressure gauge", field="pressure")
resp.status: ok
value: 35 psi
